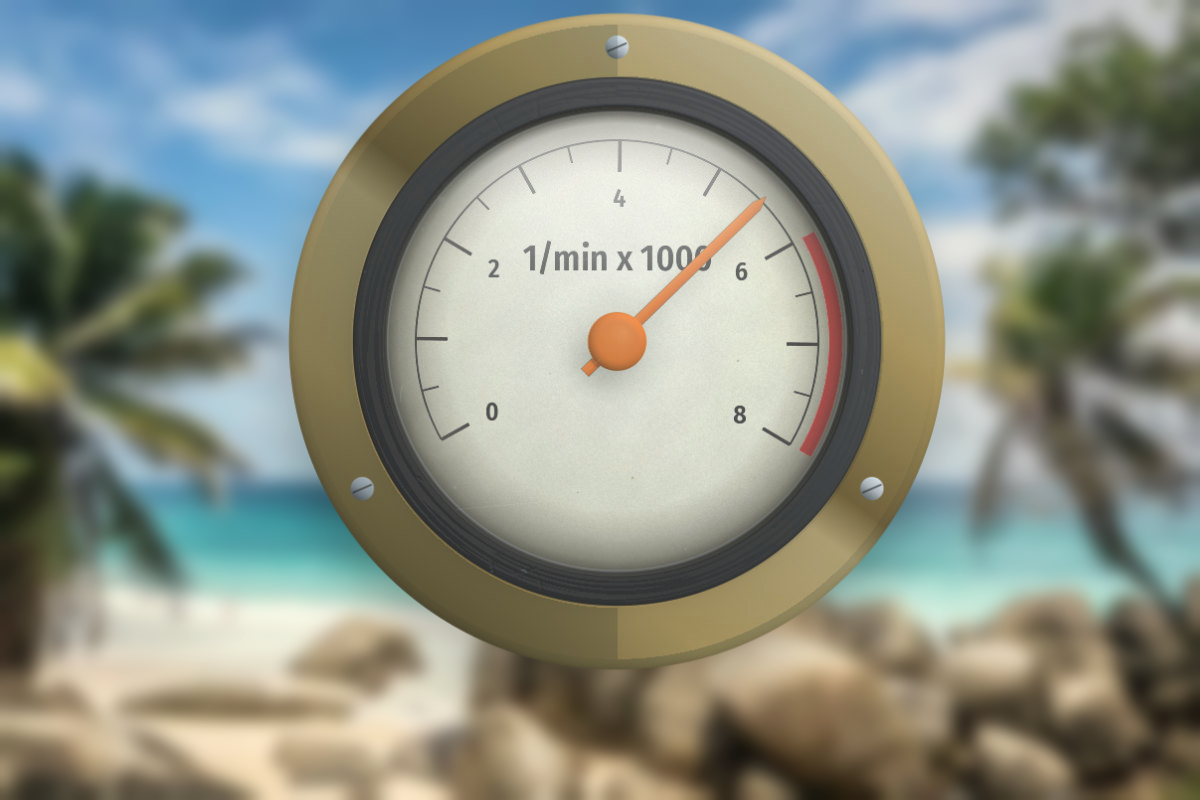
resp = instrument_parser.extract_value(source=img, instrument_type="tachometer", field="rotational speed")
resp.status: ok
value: 5500 rpm
